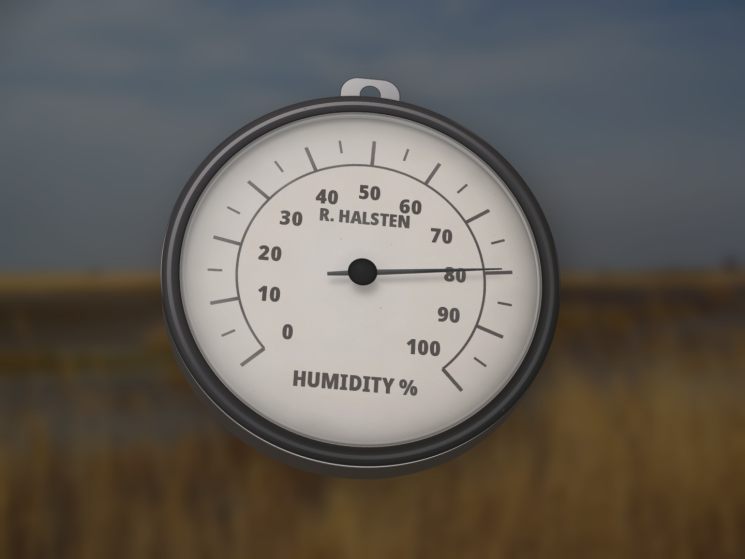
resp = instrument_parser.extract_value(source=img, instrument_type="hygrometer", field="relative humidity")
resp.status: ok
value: 80 %
